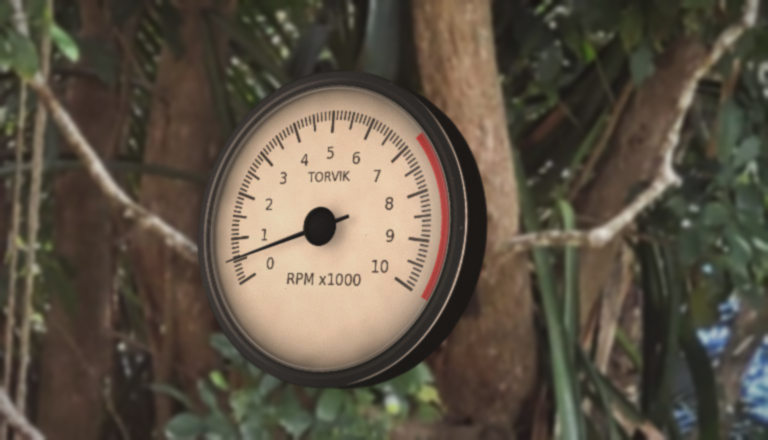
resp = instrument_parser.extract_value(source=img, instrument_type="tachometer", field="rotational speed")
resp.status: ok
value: 500 rpm
